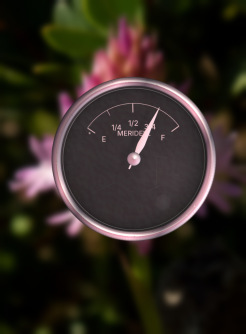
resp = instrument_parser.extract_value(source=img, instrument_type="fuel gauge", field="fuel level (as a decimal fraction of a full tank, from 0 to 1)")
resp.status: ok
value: 0.75
